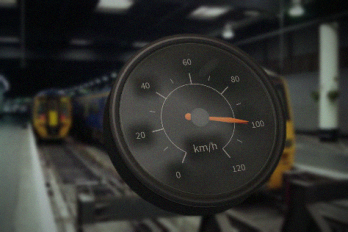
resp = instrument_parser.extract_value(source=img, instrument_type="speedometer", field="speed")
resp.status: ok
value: 100 km/h
